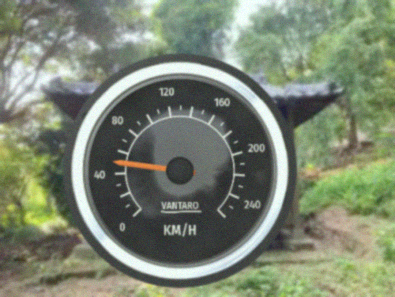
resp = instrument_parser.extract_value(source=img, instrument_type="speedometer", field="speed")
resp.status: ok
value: 50 km/h
